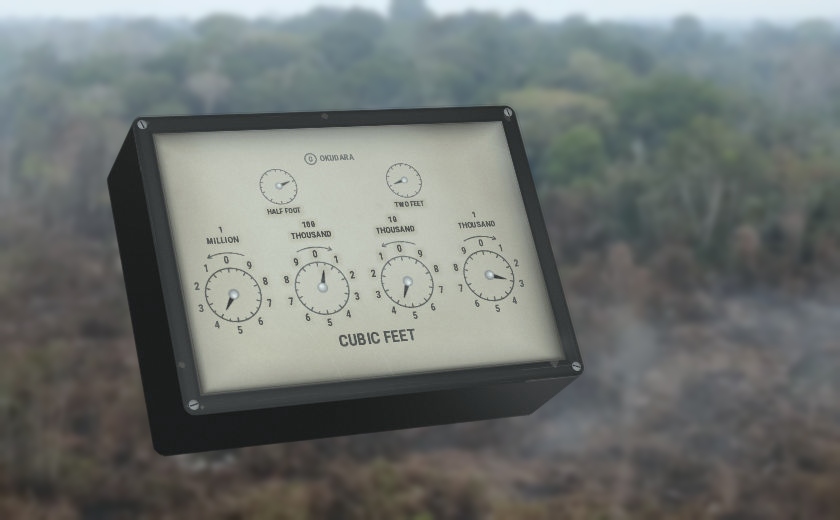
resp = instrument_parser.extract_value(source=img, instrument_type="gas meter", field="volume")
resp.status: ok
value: 404300 ft³
